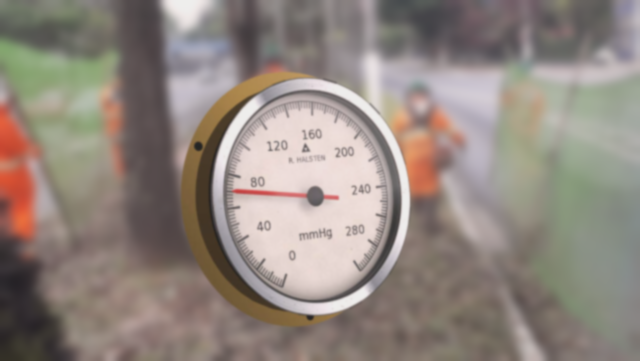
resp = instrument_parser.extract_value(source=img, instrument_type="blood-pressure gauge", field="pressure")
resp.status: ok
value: 70 mmHg
